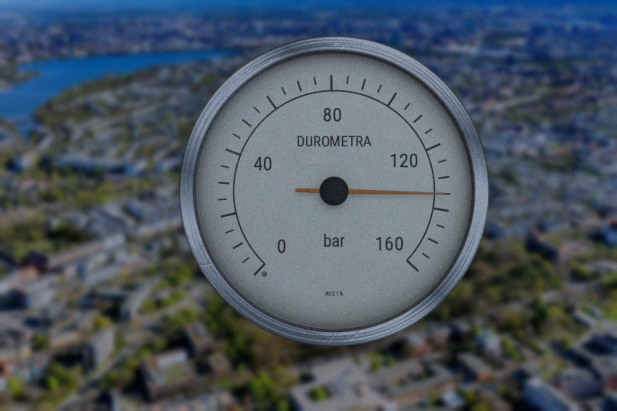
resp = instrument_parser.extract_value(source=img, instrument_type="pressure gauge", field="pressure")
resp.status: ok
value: 135 bar
